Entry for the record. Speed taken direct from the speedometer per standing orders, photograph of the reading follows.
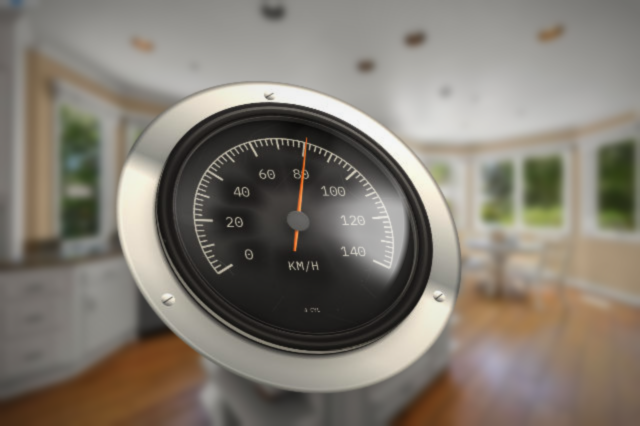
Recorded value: 80 km/h
